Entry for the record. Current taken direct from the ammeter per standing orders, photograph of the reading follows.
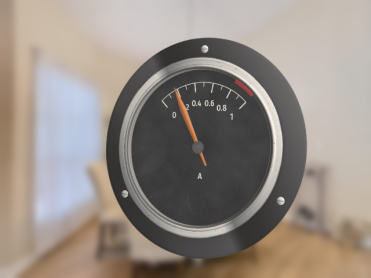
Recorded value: 0.2 A
